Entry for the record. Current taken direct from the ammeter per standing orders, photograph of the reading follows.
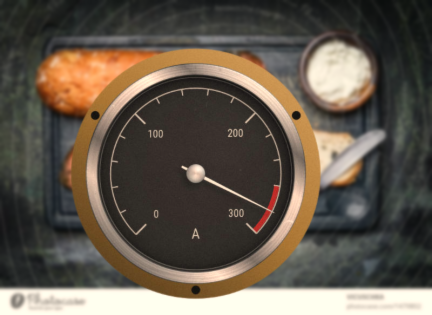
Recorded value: 280 A
